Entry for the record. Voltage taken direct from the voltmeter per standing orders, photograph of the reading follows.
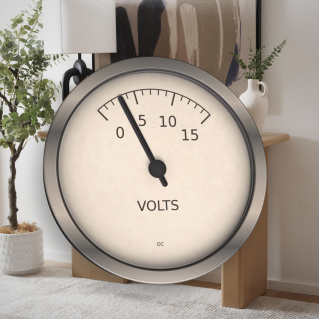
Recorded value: 3 V
